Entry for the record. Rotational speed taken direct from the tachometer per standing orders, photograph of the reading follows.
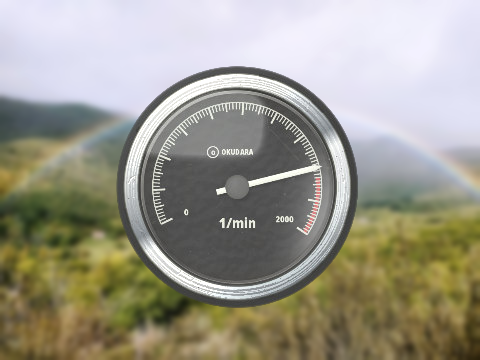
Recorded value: 1600 rpm
